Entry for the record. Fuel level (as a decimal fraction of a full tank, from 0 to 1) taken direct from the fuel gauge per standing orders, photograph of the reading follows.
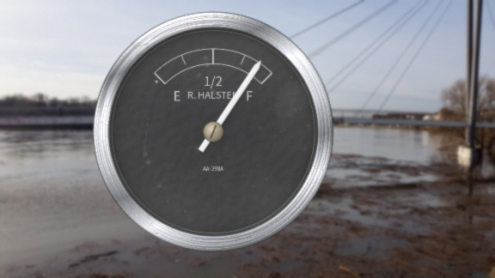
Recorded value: 0.875
